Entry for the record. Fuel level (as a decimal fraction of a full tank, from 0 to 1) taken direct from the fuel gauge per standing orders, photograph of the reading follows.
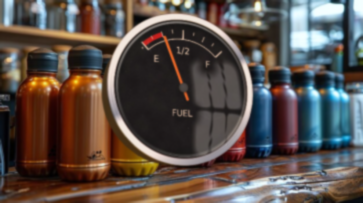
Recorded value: 0.25
